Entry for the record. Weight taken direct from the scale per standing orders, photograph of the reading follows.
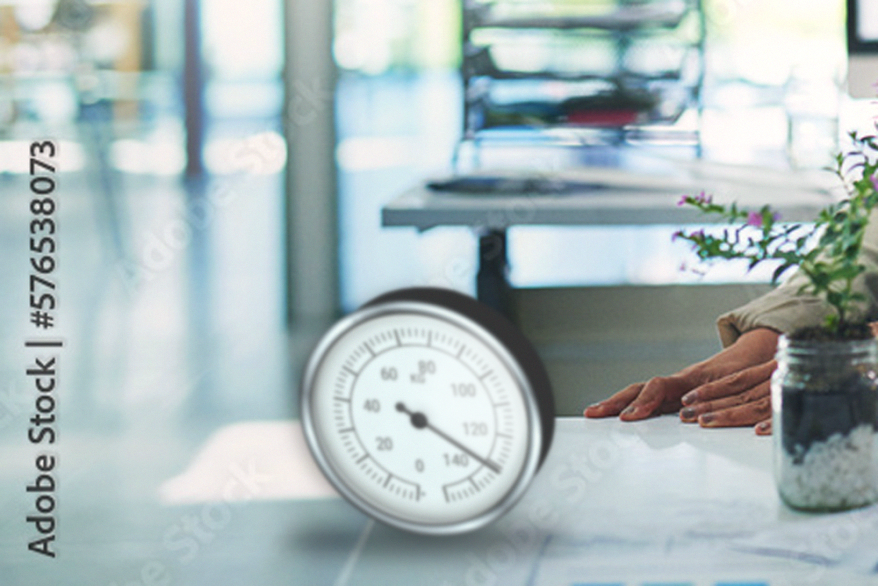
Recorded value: 130 kg
